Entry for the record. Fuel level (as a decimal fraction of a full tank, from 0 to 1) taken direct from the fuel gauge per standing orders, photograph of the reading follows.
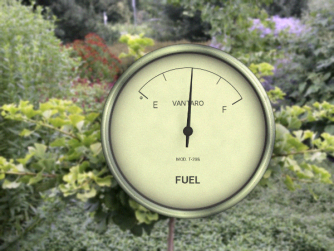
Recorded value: 0.5
